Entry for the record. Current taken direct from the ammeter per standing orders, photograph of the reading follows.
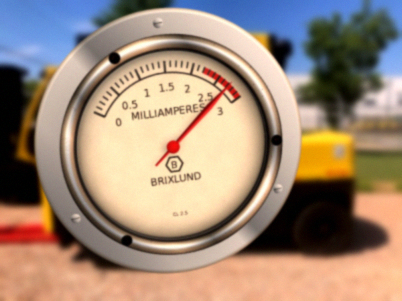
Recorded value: 2.7 mA
